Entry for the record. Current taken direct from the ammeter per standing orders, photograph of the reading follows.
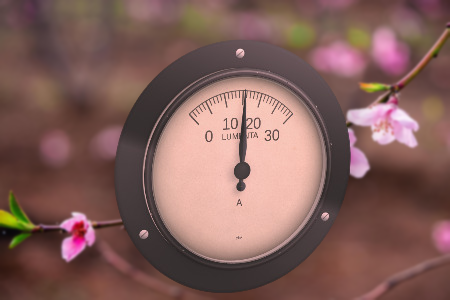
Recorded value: 15 A
